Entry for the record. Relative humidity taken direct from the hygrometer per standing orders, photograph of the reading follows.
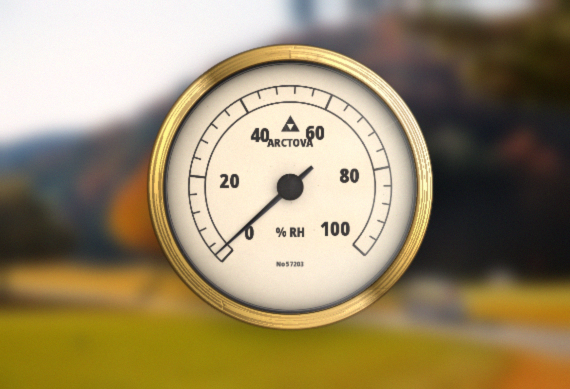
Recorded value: 2 %
